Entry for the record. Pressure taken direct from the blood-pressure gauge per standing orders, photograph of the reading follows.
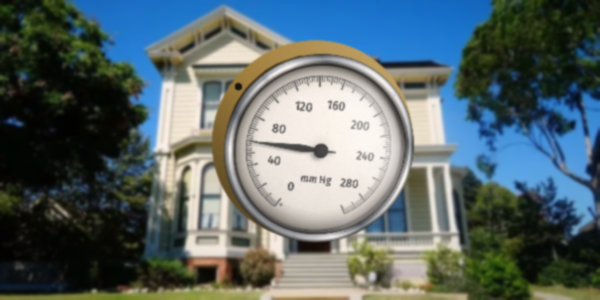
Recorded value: 60 mmHg
